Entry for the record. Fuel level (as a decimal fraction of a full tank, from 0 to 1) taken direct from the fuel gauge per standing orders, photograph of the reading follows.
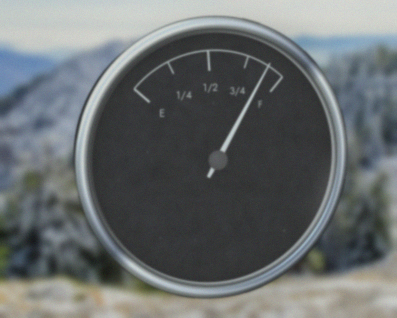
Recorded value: 0.875
